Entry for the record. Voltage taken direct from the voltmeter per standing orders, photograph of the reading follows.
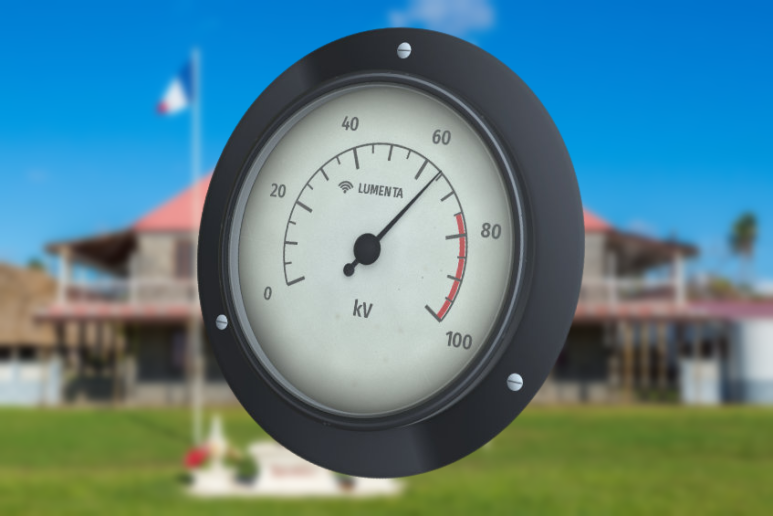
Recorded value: 65 kV
